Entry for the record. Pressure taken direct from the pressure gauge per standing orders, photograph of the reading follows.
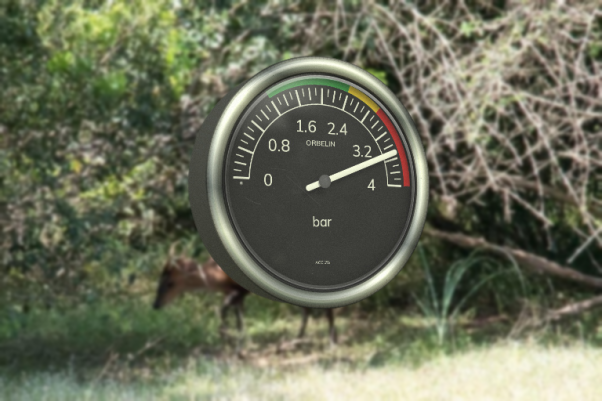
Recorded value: 3.5 bar
